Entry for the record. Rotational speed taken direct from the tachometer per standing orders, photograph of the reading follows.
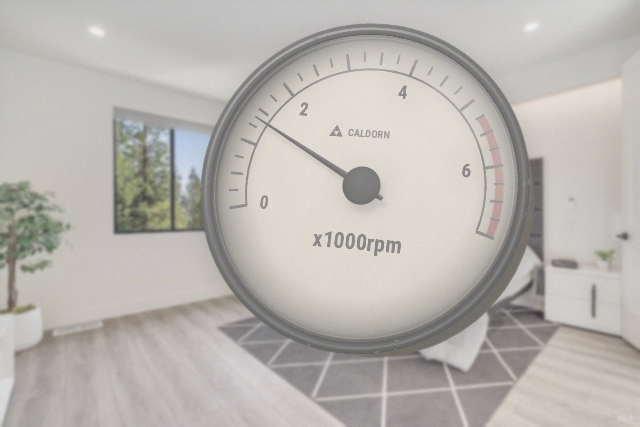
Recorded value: 1375 rpm
